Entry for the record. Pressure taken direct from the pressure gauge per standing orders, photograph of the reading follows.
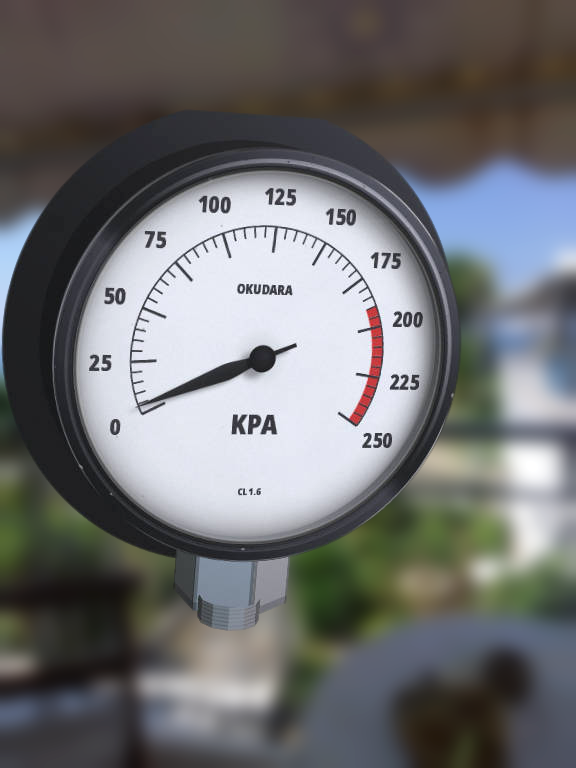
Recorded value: 5 kPa
